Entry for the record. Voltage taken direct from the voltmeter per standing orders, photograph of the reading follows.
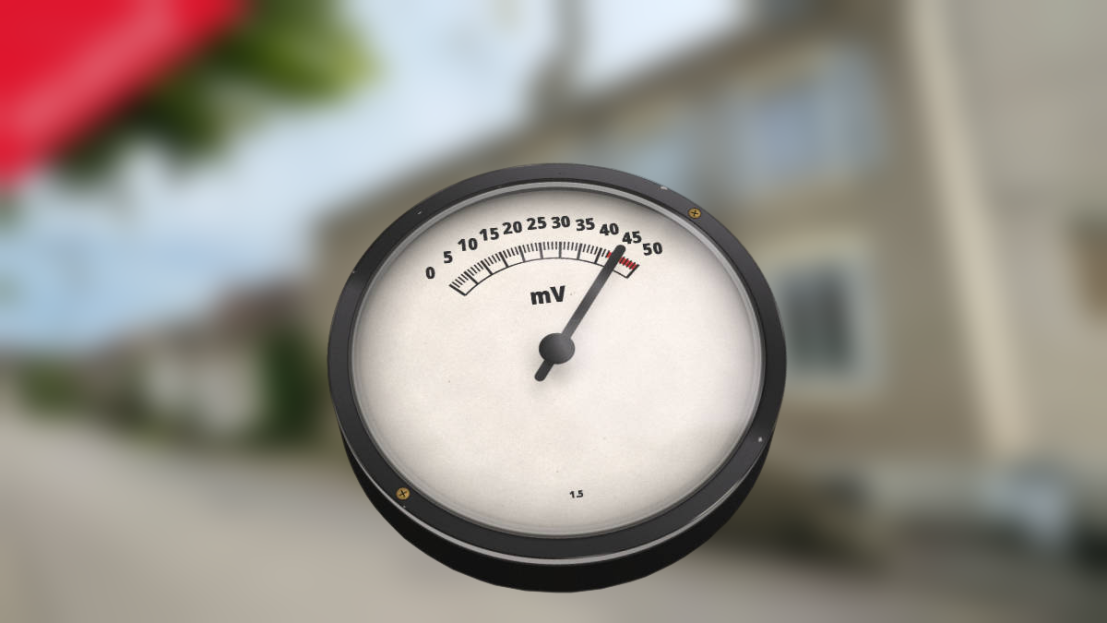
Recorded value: 45 mV
